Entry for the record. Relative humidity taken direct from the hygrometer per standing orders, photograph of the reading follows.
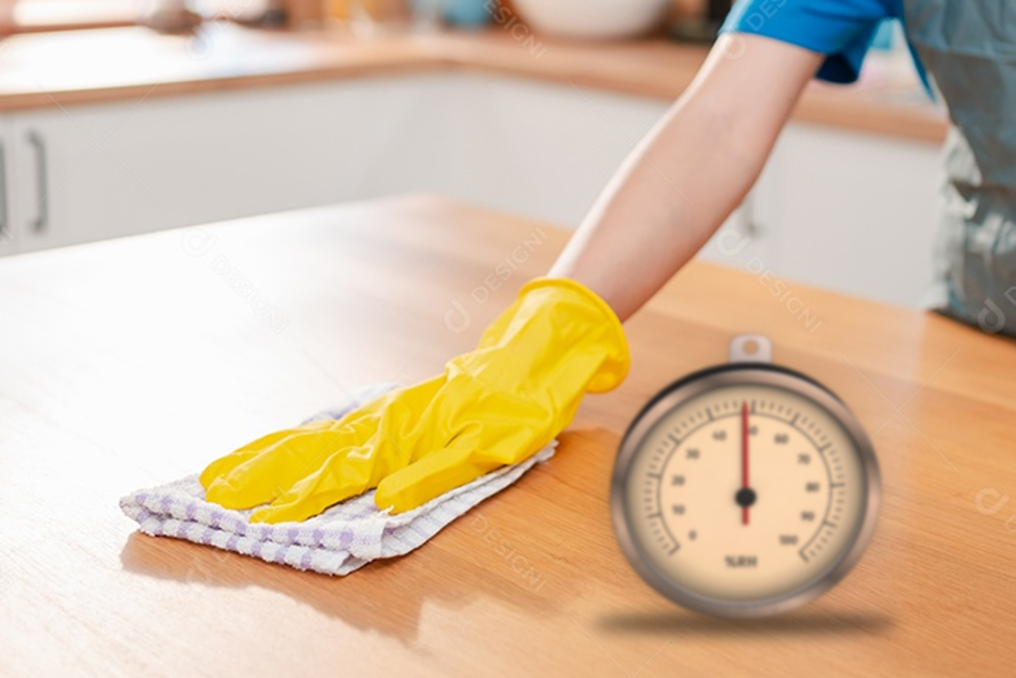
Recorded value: 48 %
